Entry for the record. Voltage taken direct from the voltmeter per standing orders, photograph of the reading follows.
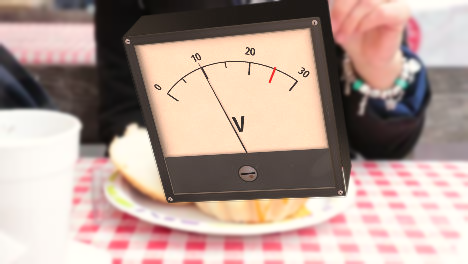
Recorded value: 10 V
